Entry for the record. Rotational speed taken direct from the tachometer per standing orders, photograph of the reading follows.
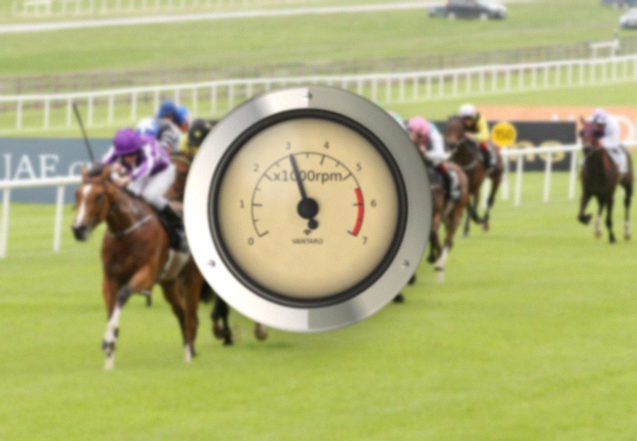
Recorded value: 3000 rpm
